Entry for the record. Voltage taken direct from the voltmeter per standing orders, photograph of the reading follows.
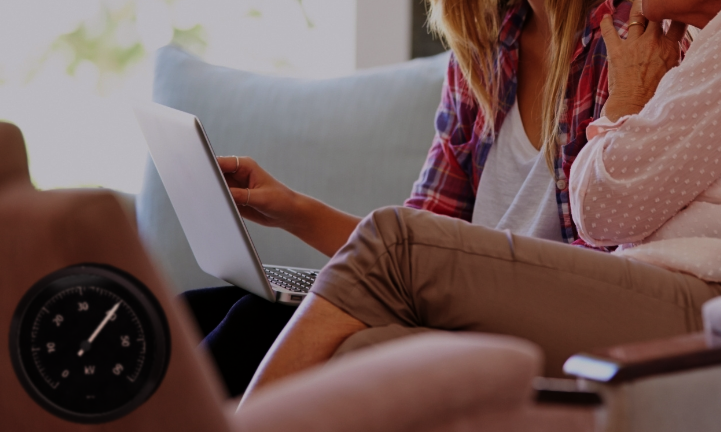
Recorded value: 40 kV
